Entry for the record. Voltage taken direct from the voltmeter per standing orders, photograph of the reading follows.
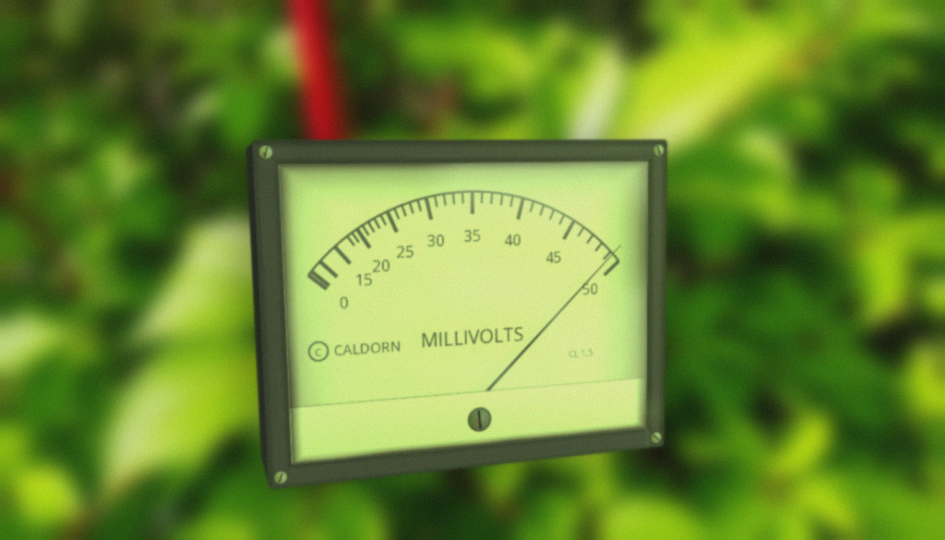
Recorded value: 49 mV
